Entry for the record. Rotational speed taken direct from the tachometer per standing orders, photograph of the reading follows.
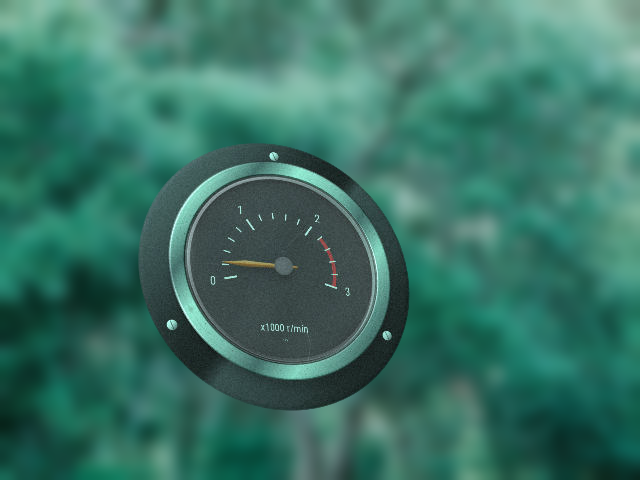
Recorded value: 200 rpm
